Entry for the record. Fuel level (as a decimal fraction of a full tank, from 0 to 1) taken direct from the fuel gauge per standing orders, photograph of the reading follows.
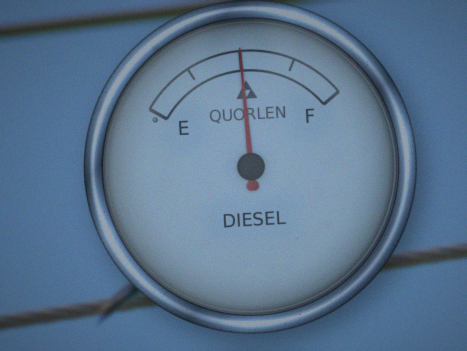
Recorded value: 0.5
